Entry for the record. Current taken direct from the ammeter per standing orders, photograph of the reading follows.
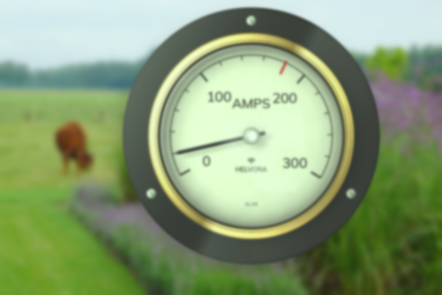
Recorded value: 20 A
